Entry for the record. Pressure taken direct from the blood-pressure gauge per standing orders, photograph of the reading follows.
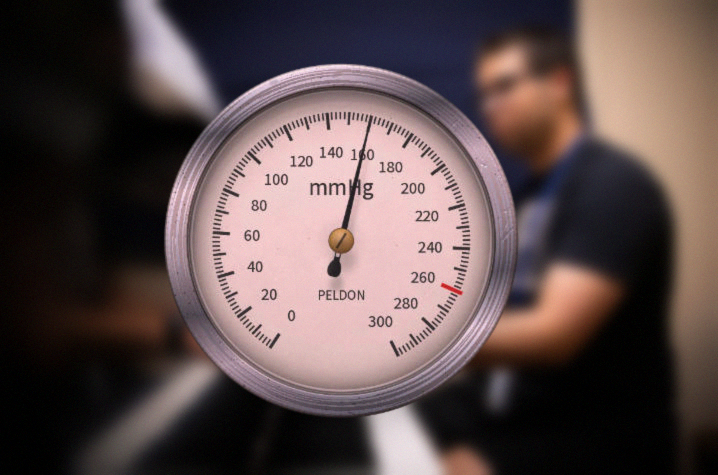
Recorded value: 160 mmHg
